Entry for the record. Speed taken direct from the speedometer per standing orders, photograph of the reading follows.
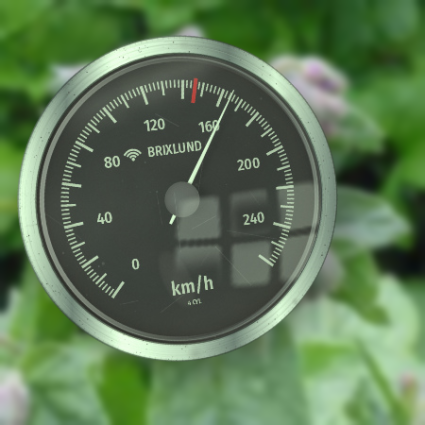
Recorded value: 164 km/h
